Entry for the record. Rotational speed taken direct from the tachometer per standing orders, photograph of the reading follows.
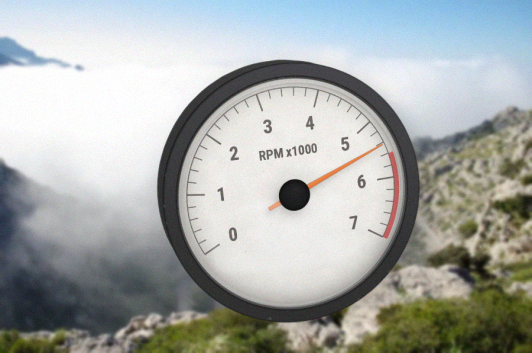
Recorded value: 5400 rpm
